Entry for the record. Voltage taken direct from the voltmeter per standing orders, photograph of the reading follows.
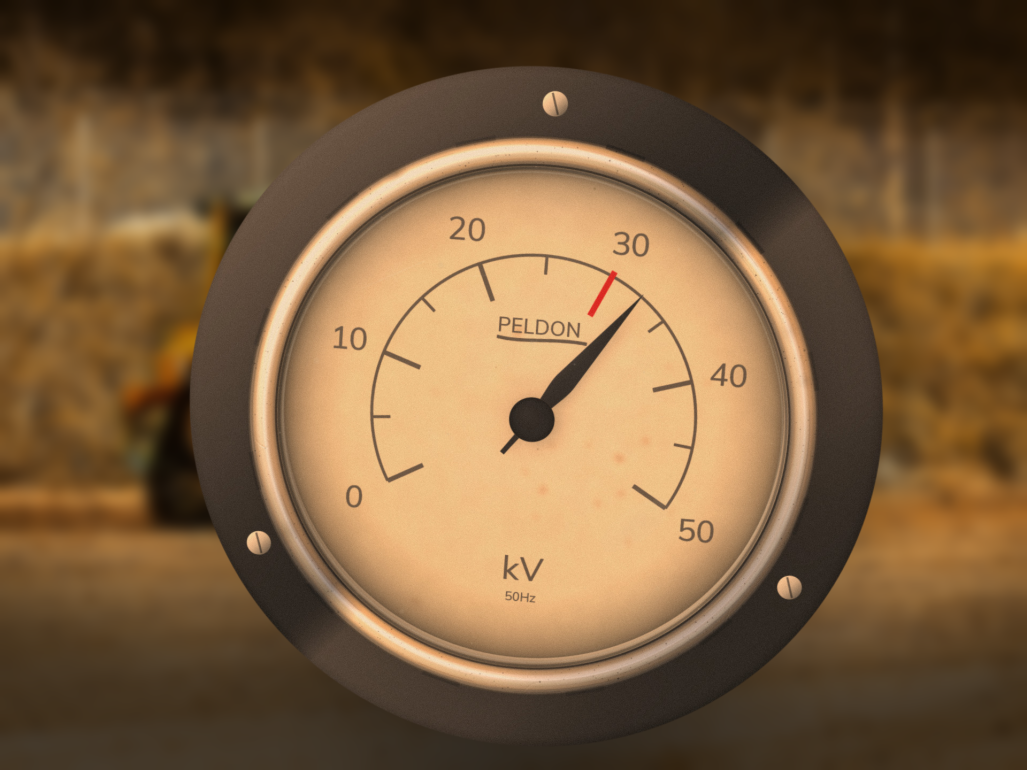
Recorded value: 32.5 kV
